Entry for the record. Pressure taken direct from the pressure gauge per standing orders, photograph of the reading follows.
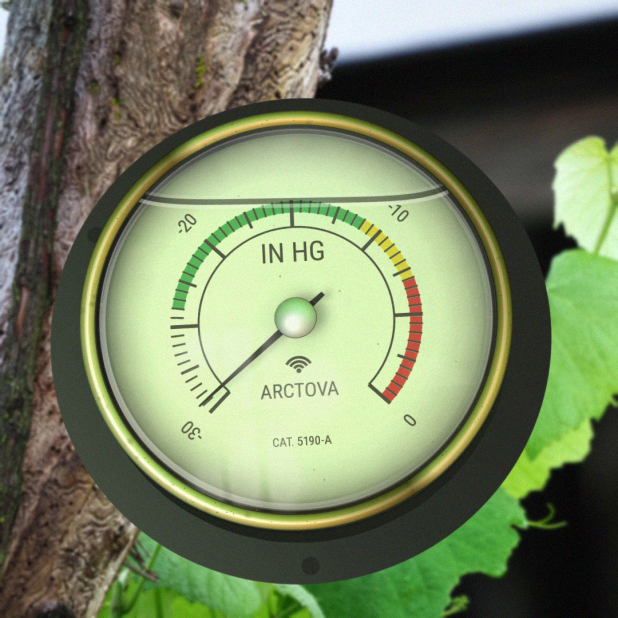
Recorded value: -29.5 inHg
